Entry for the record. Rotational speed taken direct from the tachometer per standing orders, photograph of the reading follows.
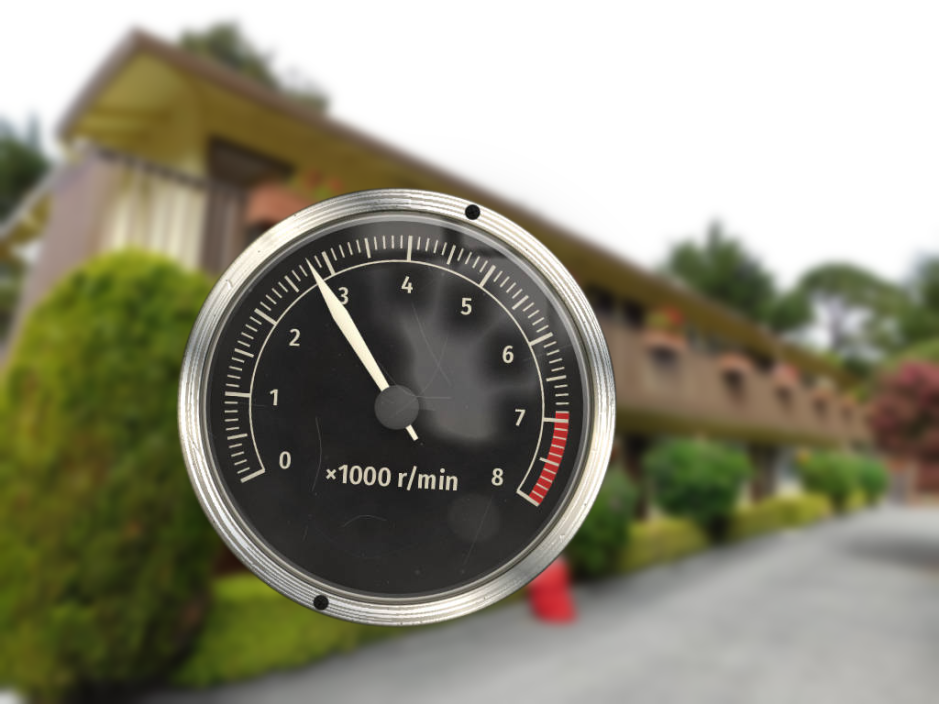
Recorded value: 2800 rpm
